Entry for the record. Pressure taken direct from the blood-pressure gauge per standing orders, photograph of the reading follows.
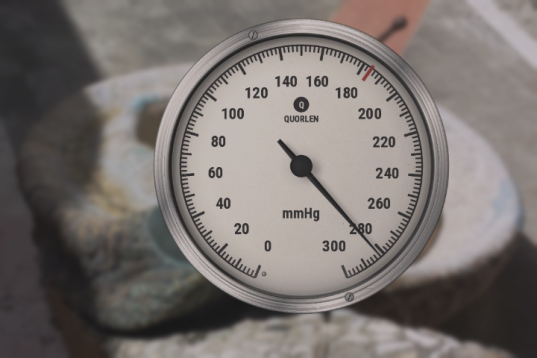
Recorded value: 282 mmHg
